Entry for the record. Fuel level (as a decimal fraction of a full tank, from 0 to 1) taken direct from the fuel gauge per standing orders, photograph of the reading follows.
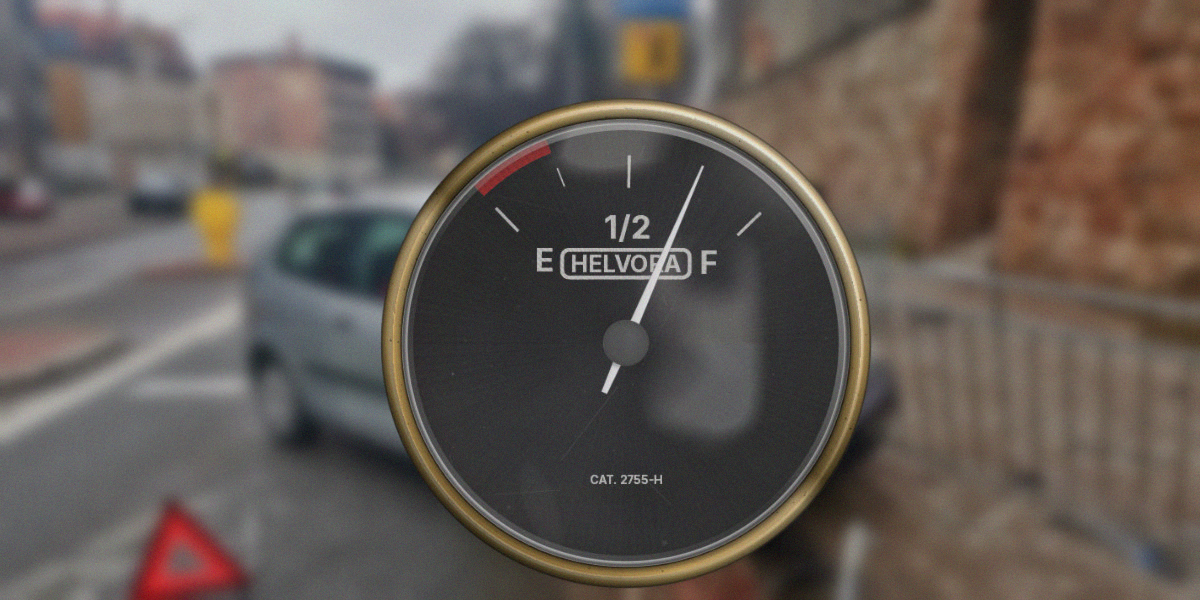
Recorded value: 0.75
